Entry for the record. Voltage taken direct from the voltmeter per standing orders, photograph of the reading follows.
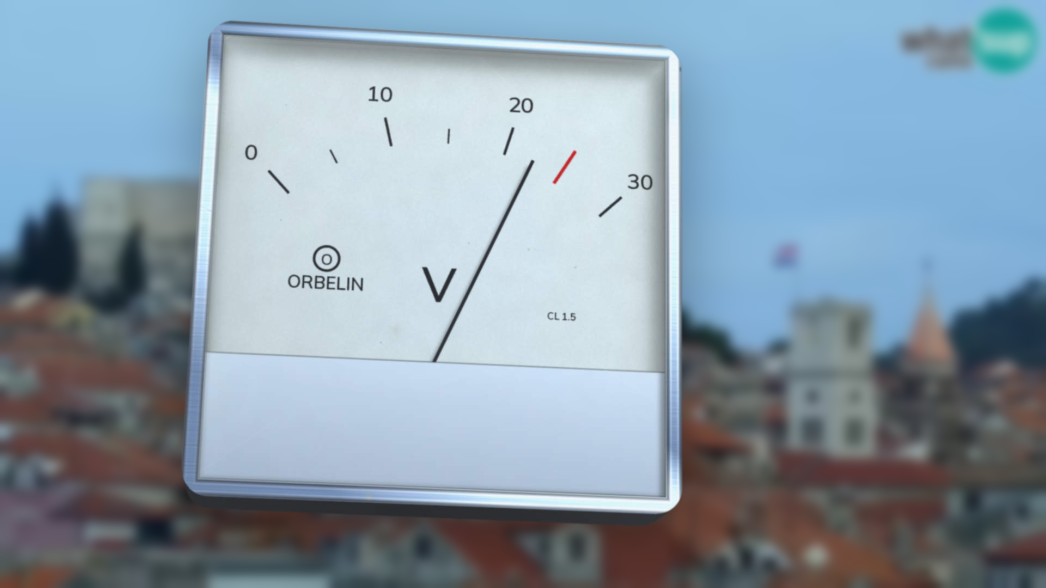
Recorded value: 22.5 V
